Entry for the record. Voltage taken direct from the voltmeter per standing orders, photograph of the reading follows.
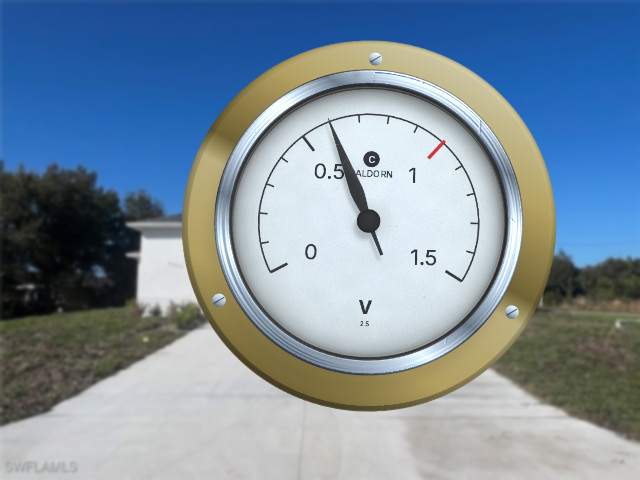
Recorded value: 0.6 V
